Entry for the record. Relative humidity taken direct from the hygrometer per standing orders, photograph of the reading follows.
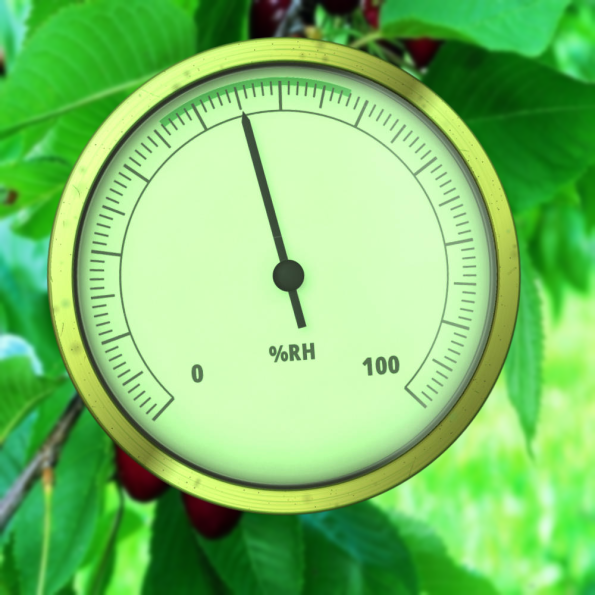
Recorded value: 45 %
